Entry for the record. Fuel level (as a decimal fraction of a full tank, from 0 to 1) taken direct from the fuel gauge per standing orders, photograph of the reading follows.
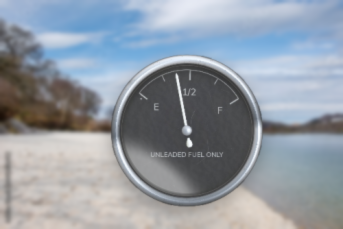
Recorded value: 0.375
